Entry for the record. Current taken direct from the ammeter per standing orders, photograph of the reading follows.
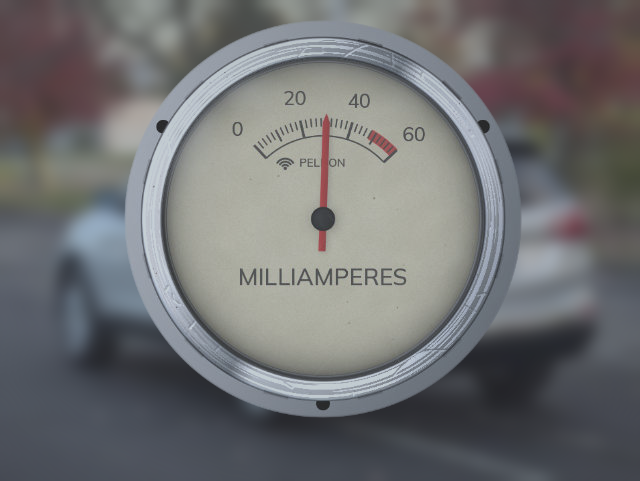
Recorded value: 30 mA
